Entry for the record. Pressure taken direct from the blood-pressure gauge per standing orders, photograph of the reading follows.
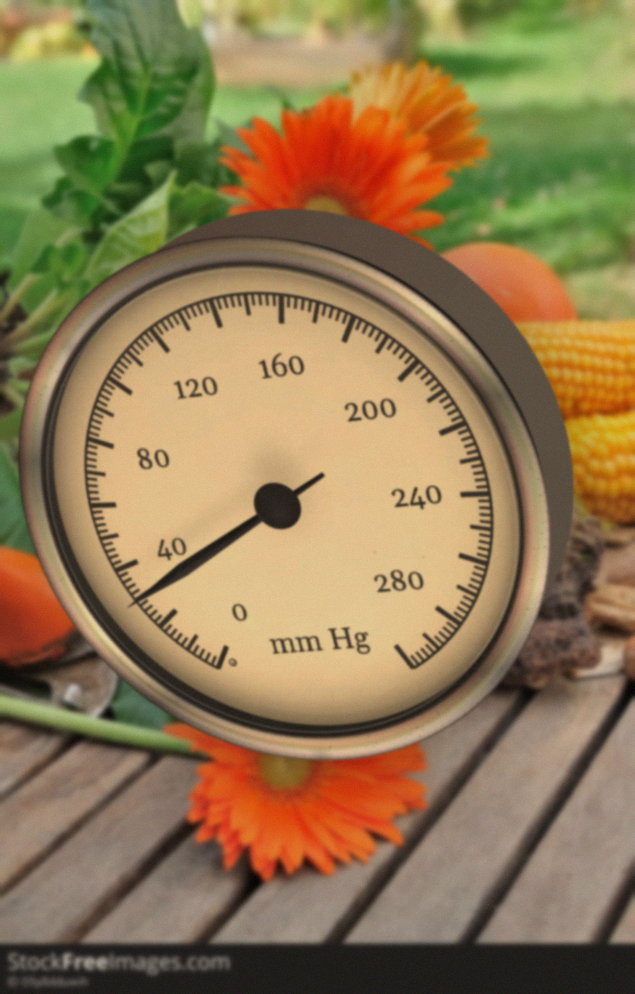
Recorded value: 30 mmHg
